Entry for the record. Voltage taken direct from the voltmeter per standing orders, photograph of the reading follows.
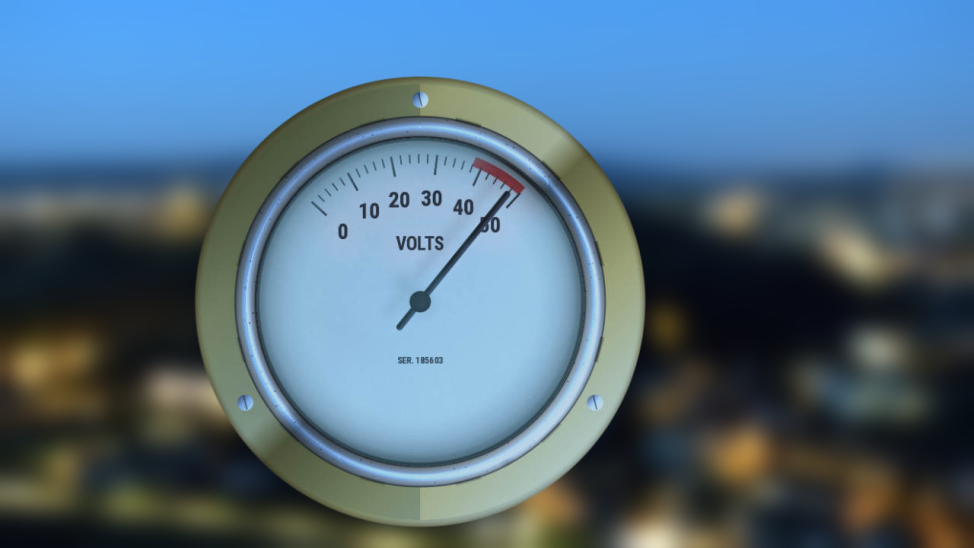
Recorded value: 48 V
